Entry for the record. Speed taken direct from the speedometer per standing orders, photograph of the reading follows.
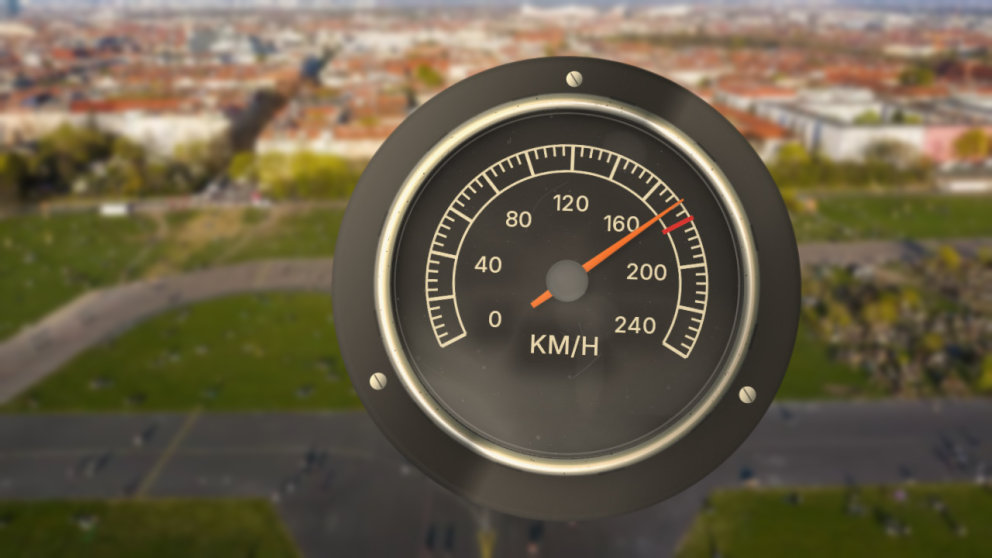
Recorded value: 172 km/h
